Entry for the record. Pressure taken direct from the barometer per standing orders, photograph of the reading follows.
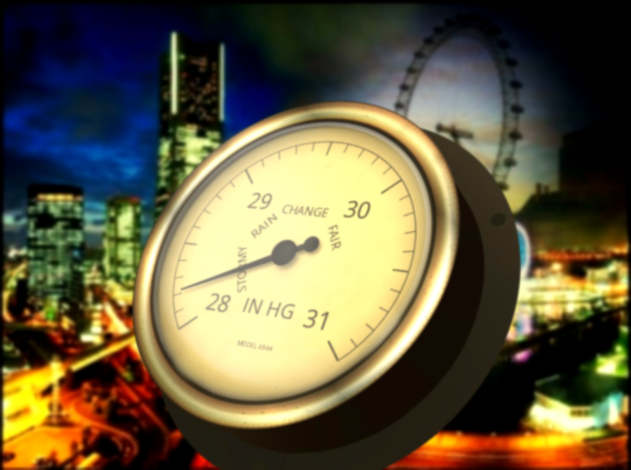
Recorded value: 28.2 inHg
